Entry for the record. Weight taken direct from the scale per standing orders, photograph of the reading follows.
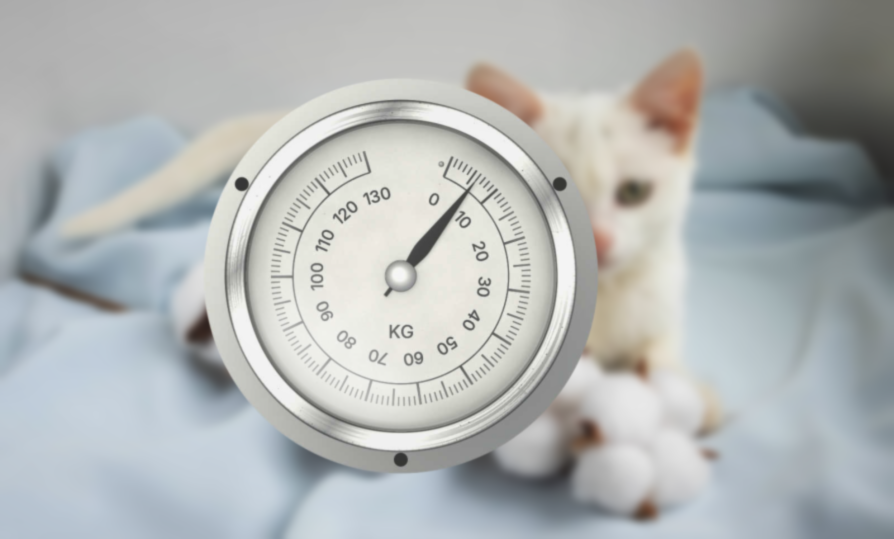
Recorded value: 6 kg
